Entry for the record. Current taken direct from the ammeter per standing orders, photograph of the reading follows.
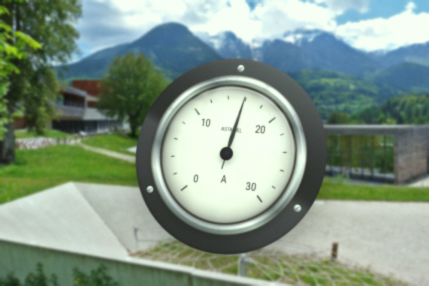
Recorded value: 16 A
